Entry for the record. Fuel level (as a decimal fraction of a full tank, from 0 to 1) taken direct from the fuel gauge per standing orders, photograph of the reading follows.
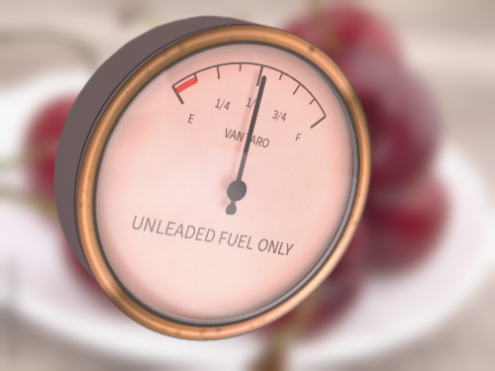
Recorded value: 0.5
